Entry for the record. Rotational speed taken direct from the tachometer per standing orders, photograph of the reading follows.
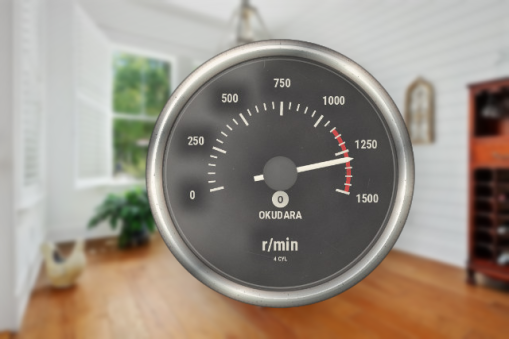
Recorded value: 1300 rpm
